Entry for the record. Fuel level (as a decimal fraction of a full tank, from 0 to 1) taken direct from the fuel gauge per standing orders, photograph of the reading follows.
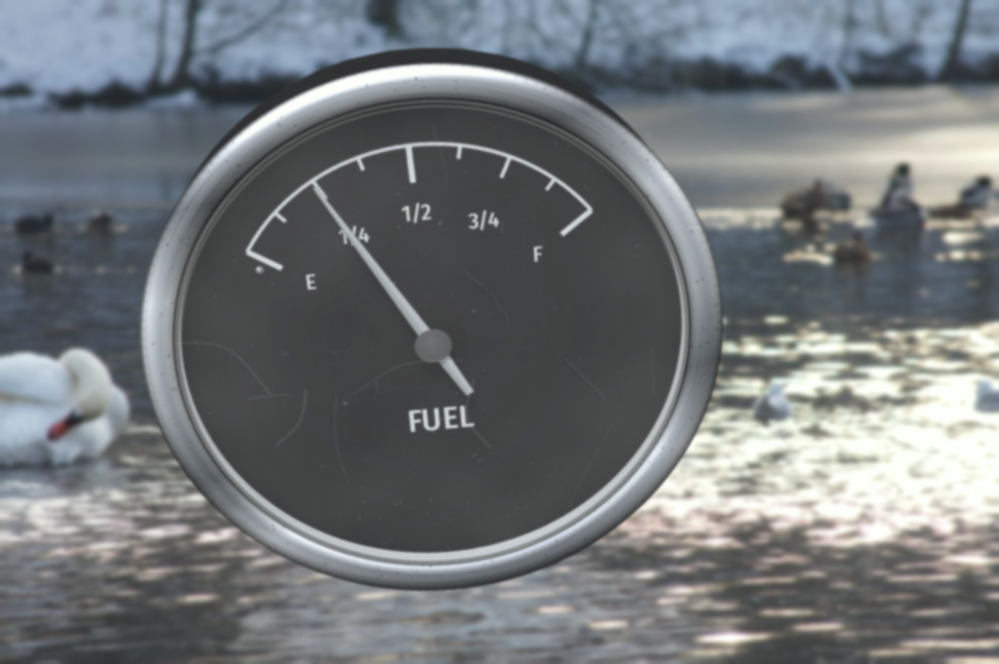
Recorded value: 0.25
